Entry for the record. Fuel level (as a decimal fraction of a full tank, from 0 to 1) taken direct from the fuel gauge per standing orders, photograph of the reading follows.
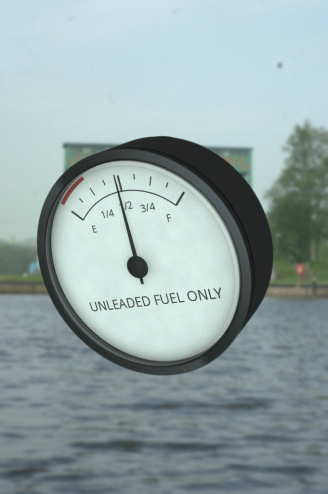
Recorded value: 0.5
